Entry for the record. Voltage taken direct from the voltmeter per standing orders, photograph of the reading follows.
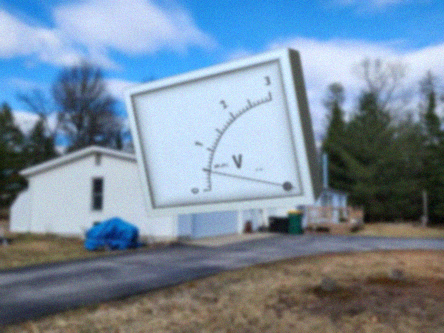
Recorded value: 0.5 V
